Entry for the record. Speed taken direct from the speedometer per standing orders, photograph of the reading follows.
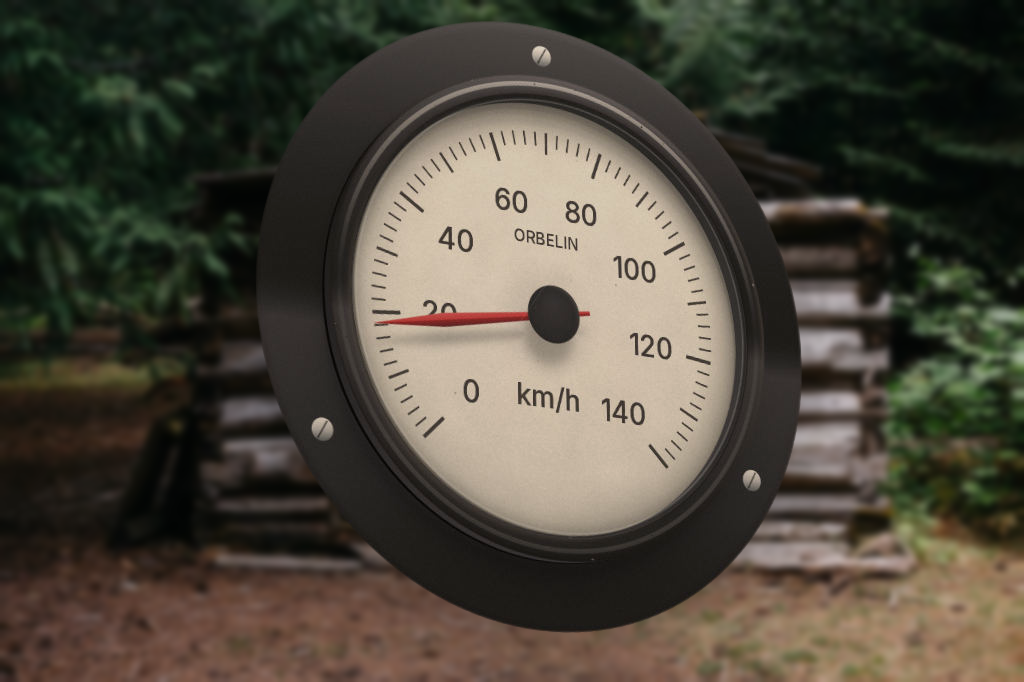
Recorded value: 18 km/h
